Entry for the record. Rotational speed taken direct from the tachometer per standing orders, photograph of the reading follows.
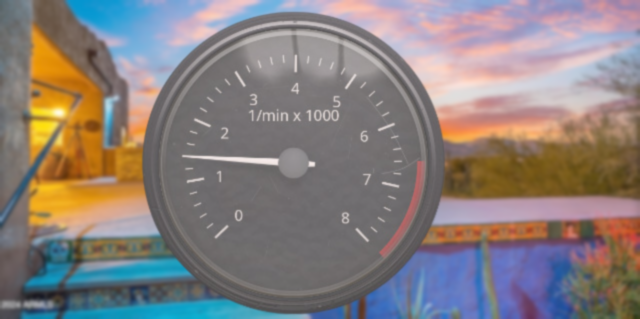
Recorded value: 1400 rpm
